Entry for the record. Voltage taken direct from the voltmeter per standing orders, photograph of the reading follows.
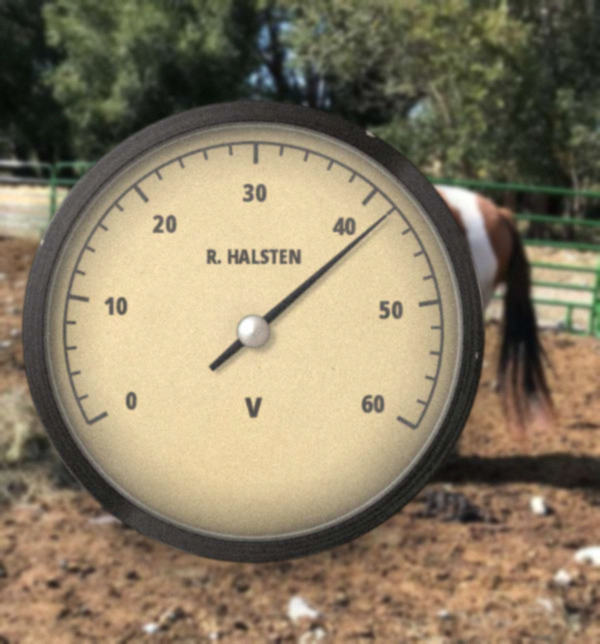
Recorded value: 42 V
